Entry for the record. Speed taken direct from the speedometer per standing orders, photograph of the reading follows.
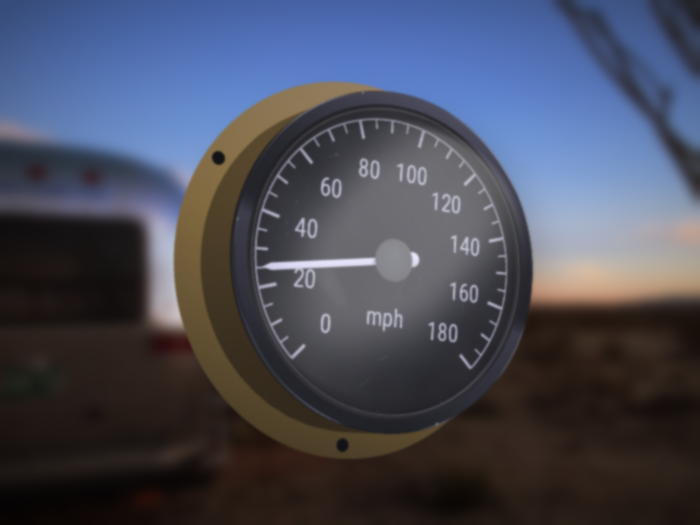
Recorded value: 25 mph
